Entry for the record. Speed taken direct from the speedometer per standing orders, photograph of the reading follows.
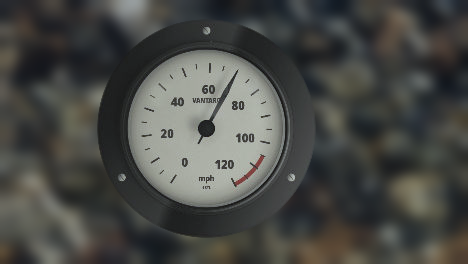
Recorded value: 70 mph
